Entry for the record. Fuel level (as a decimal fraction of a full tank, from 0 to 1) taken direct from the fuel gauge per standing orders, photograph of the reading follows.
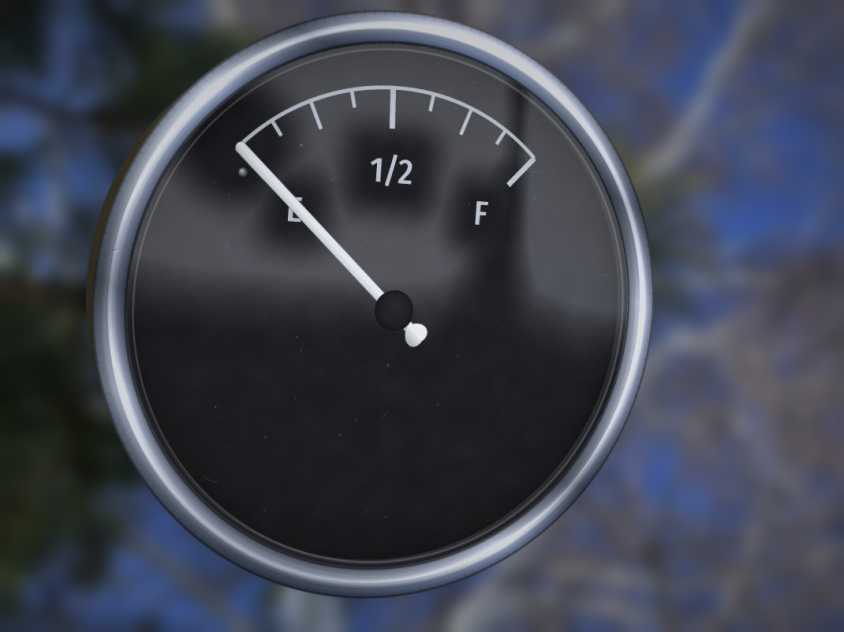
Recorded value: 0
